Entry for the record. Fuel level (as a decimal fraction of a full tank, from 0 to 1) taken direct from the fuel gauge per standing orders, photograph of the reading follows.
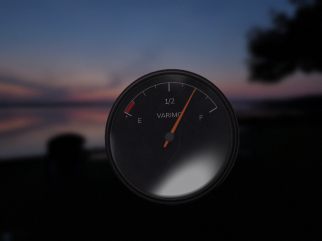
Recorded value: 0.75
